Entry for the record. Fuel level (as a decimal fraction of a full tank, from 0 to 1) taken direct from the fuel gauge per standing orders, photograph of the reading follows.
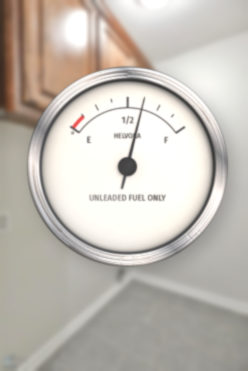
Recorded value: 0.625
